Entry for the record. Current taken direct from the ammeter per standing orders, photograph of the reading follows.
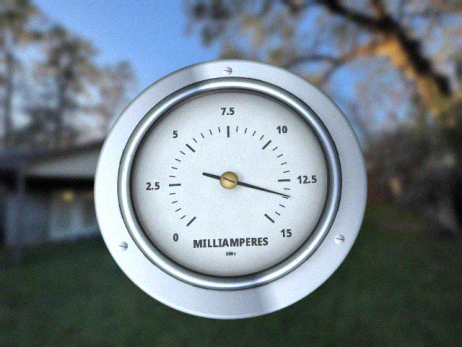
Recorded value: 13.5 mA
